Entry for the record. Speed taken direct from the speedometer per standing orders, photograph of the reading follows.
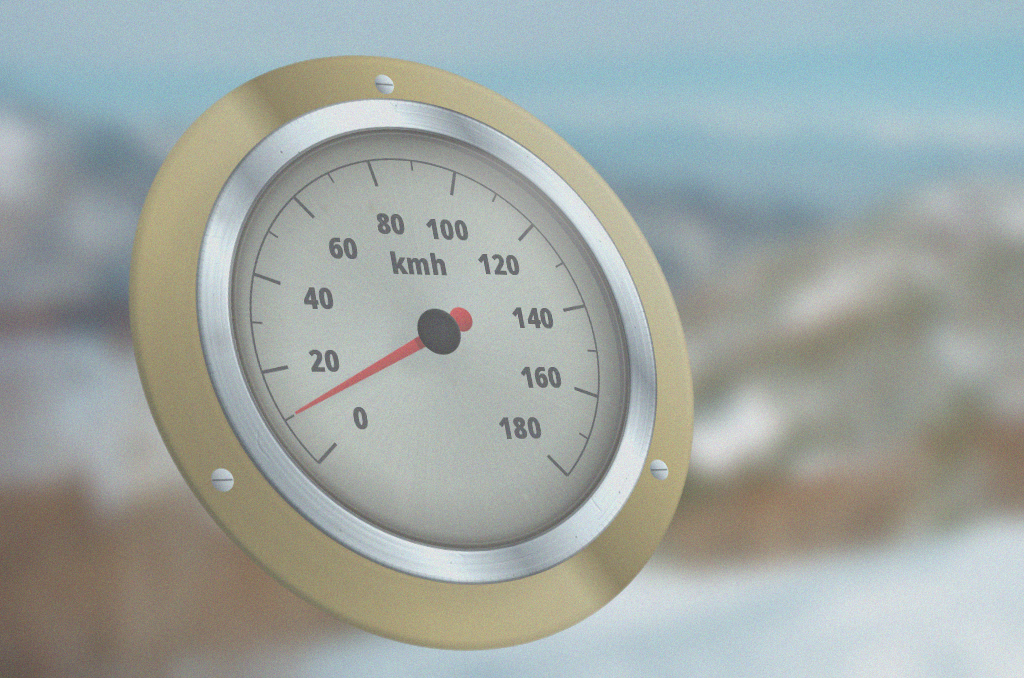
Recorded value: 10 km/h
